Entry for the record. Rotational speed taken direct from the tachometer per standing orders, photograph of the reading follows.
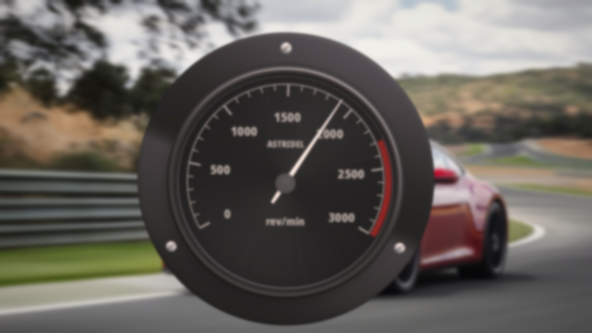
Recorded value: 1900 rpm
